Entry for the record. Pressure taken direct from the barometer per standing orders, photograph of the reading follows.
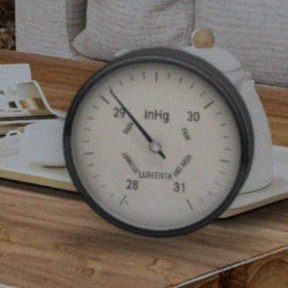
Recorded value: 29.1 inHg
